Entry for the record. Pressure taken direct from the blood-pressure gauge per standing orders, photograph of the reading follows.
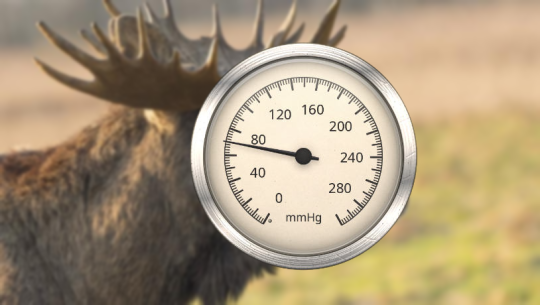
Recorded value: 70 mmHg
